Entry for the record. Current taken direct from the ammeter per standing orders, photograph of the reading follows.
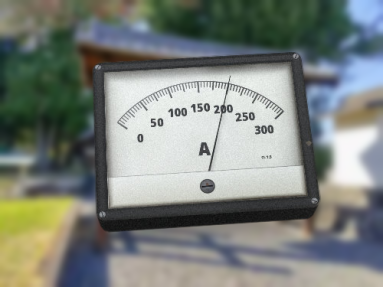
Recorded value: 200 A
